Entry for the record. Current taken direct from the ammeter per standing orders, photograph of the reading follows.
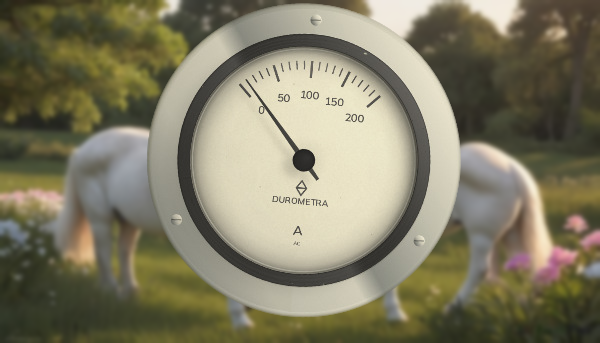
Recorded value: 10 A
